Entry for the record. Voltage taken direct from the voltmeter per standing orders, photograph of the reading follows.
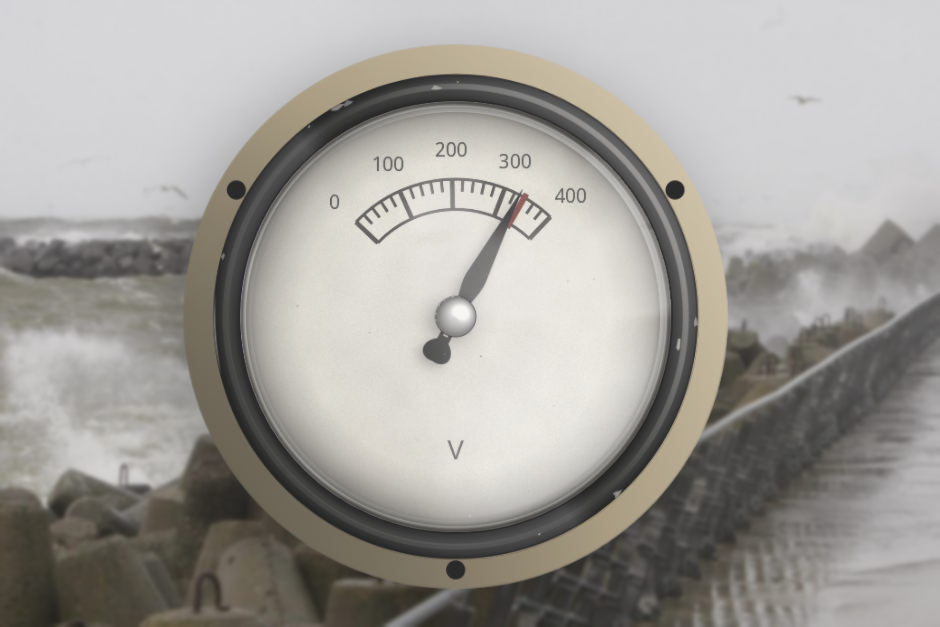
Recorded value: 330 V
